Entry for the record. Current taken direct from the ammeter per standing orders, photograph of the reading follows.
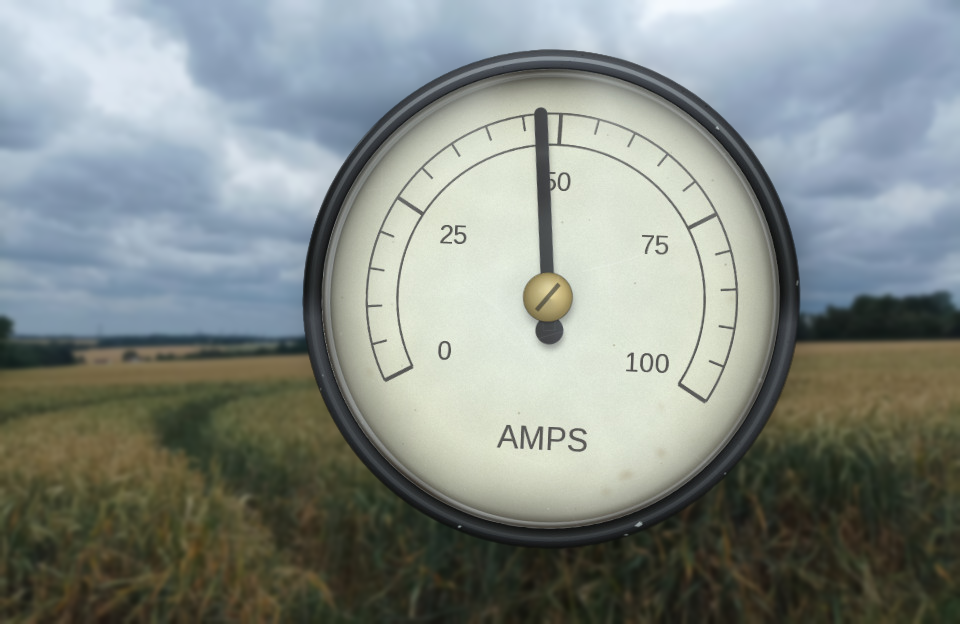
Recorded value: 47.5 A
